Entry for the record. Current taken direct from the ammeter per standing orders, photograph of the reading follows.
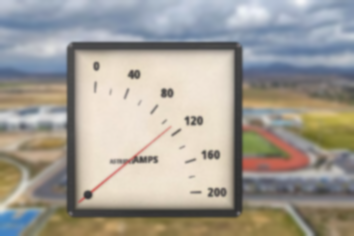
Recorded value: 110 A
